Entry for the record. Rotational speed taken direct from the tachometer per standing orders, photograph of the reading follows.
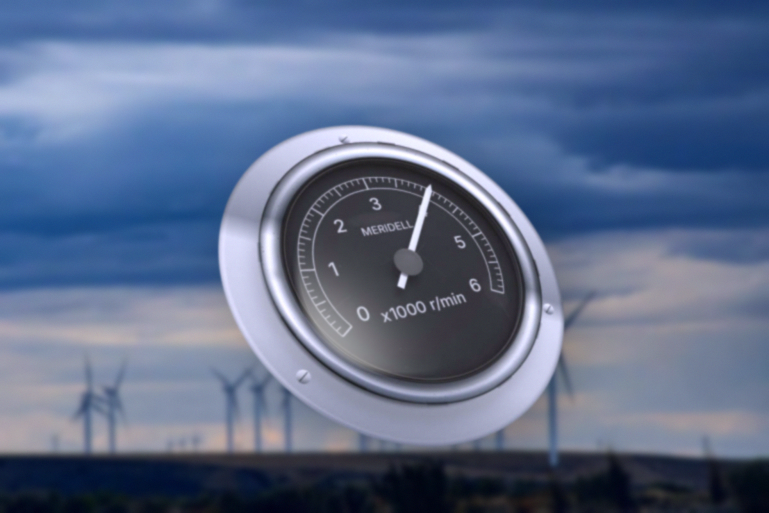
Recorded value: 4000 rpm
